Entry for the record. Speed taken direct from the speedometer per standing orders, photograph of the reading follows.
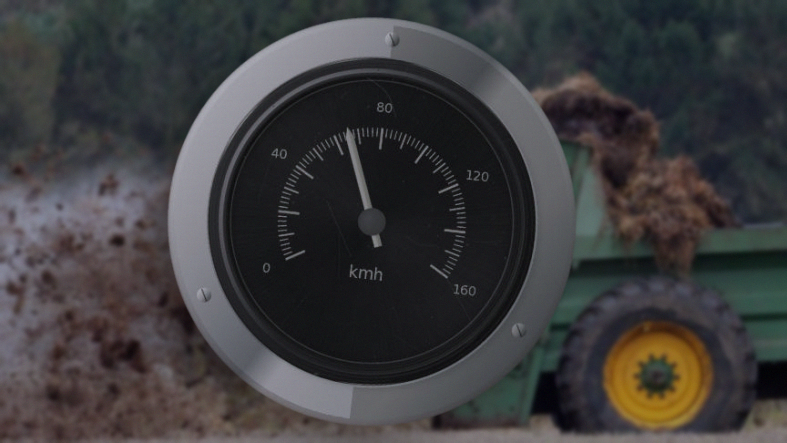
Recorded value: 66 km/h
